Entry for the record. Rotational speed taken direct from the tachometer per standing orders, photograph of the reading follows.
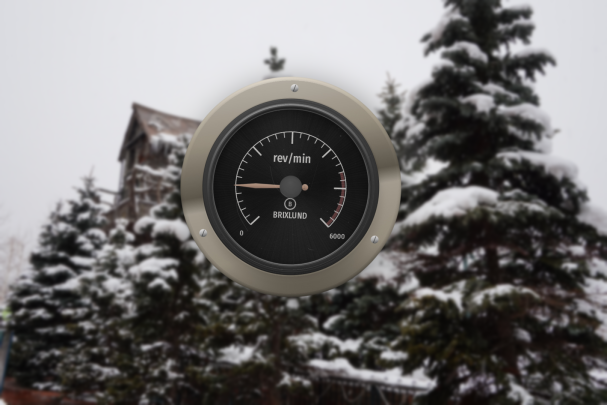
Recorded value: 1000 rpm
